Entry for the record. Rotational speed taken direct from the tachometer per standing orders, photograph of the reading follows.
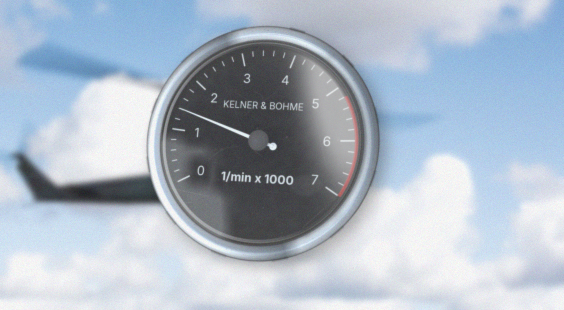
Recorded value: 1400 rpm
